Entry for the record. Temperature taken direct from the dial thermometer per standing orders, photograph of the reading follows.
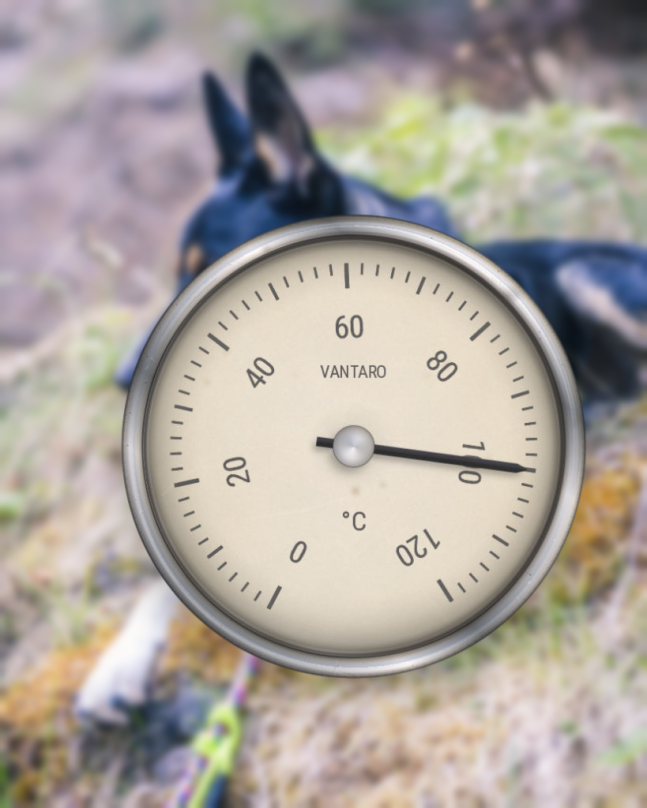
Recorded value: 100 °C
